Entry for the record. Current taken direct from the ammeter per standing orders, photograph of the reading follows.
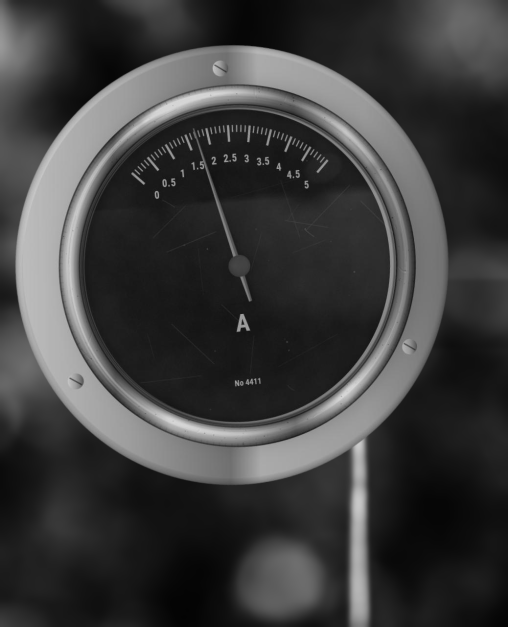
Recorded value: 1.7 A
